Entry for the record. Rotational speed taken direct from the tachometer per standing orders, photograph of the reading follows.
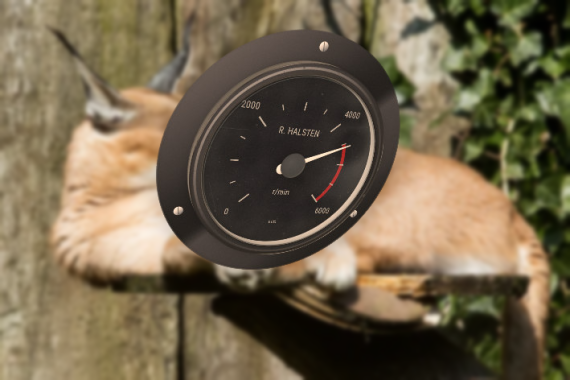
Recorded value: 4500 rpm
